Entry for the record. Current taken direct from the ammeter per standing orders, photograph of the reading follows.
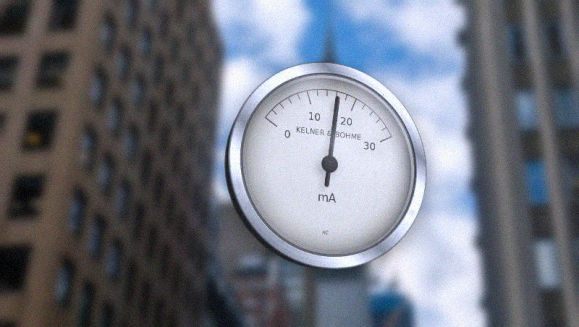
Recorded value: 16 mA
